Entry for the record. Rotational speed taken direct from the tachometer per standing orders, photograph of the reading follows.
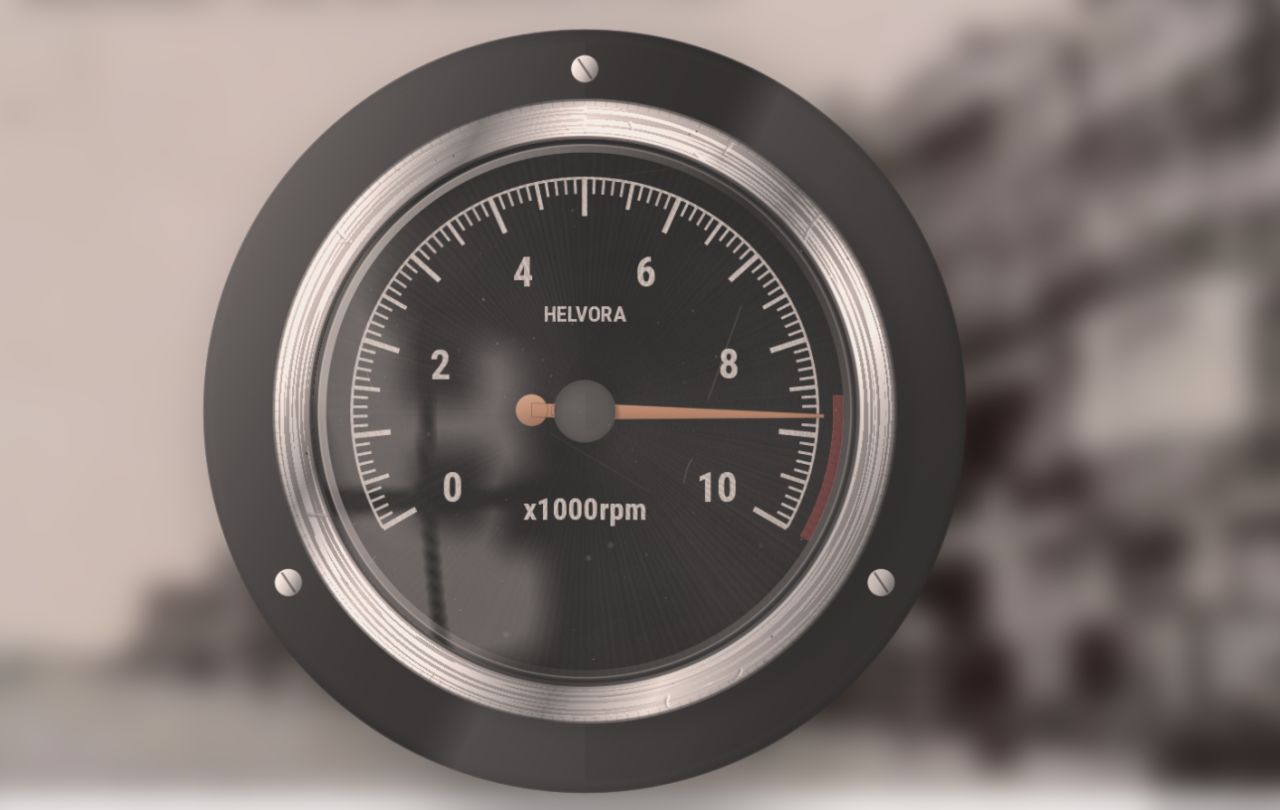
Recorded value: 8800 rpm
